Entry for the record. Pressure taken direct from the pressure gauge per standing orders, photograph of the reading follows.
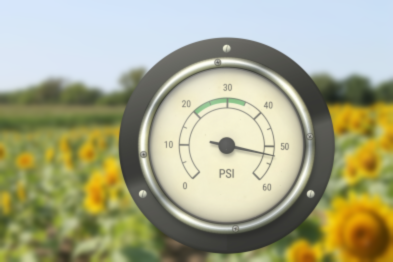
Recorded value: 52.5 psi
